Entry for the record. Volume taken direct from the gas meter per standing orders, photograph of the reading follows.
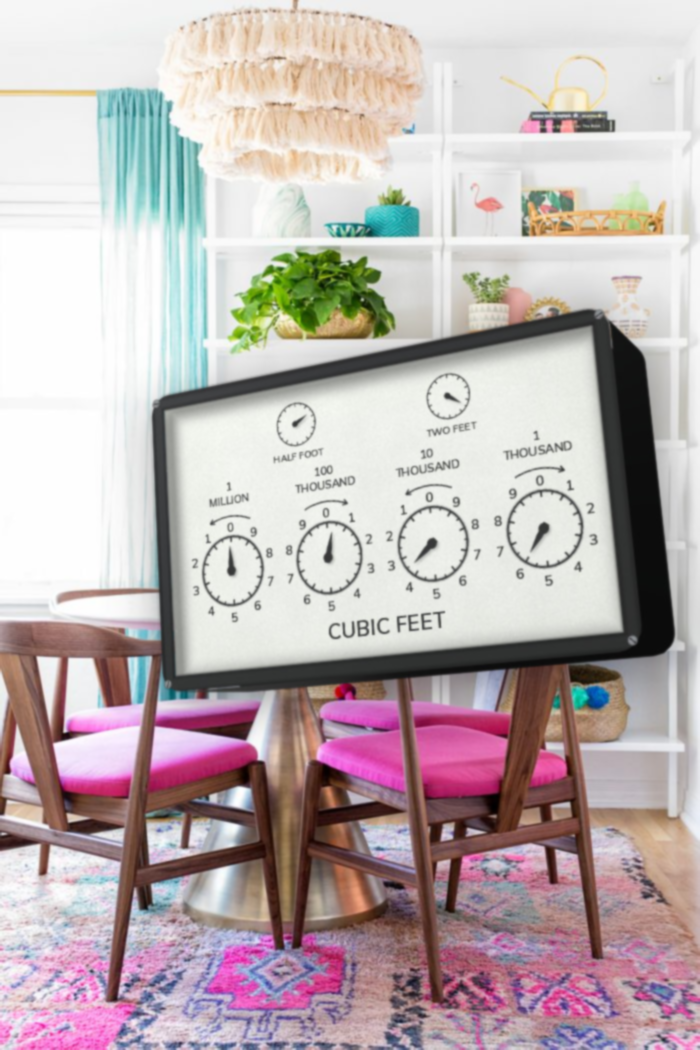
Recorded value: 3600 ft³
